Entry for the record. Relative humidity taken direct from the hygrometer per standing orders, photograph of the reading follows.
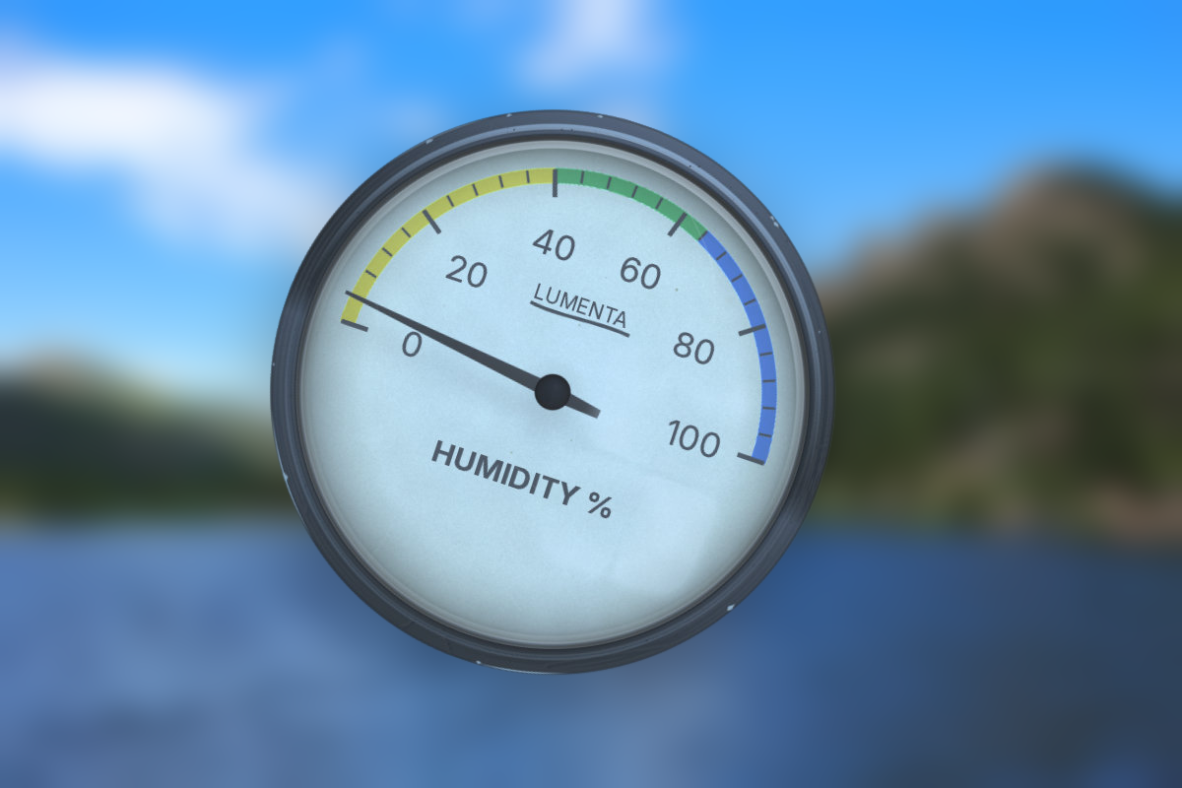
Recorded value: 4 %
